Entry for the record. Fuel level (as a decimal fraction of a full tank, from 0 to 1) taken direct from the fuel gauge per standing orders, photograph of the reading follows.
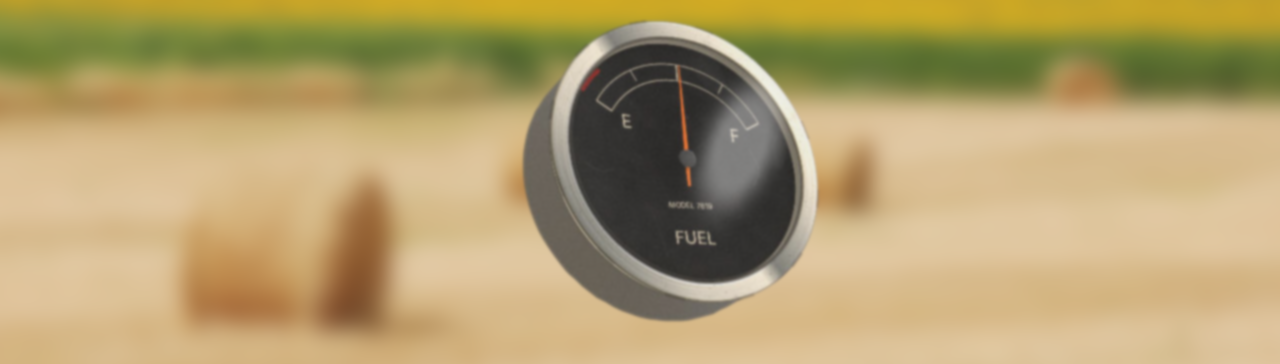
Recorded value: 0.5
